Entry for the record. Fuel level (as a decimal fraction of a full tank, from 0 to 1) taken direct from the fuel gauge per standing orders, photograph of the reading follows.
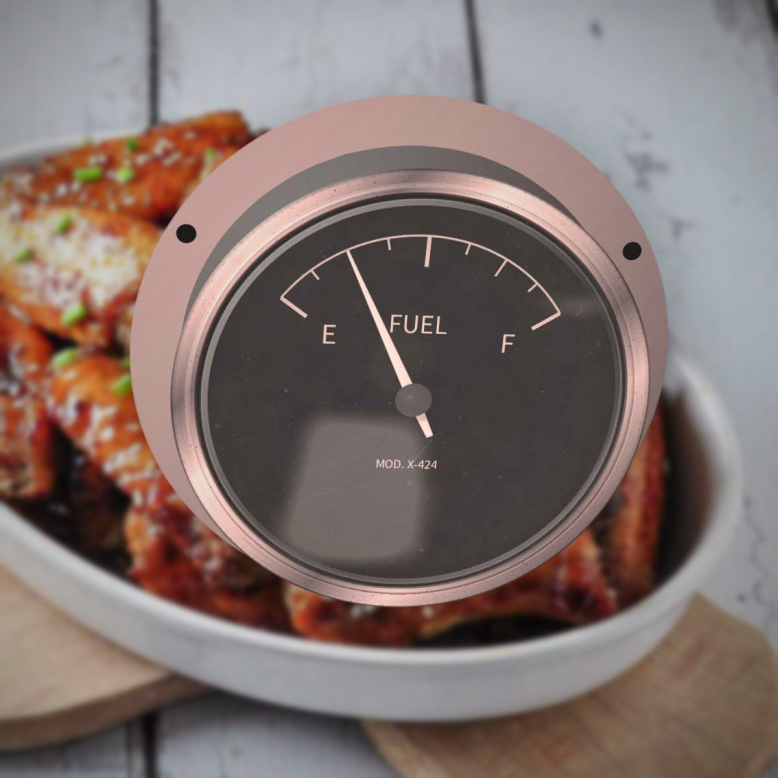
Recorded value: 0.25
